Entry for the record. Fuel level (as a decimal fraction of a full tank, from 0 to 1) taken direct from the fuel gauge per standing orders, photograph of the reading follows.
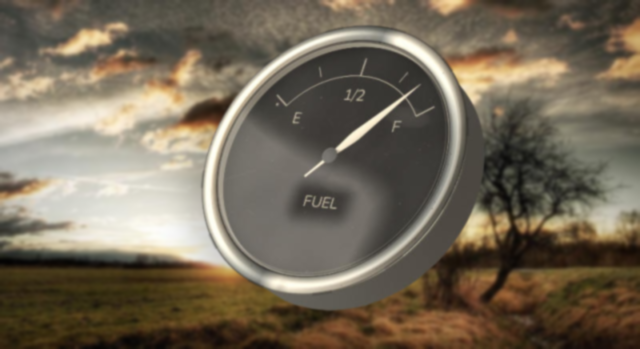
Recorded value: 0.875
